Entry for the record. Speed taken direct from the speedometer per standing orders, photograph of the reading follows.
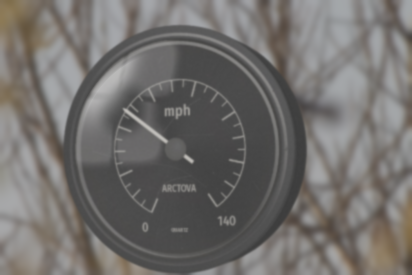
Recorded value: 47.5 mph
